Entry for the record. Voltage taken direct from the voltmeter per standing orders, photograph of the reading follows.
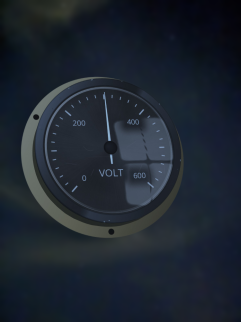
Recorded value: 300 V
